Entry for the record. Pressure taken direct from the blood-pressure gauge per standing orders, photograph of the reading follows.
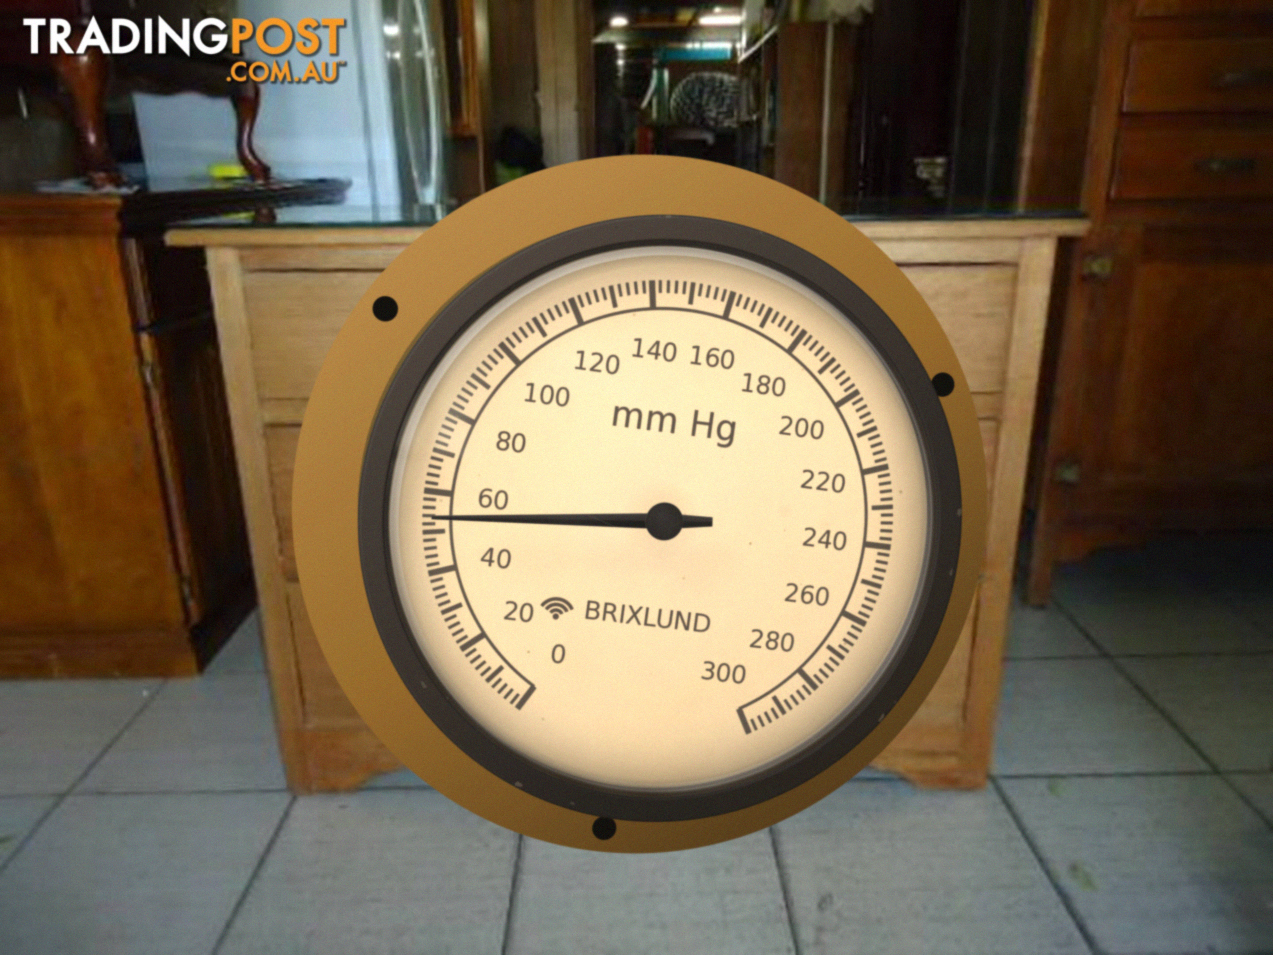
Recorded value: 54 mmHg
